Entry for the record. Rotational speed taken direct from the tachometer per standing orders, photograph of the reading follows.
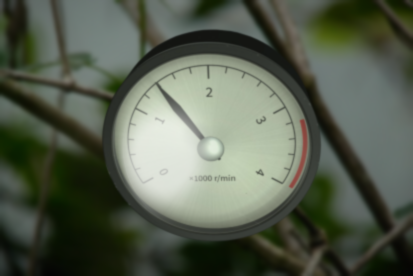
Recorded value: 1400 rpm
